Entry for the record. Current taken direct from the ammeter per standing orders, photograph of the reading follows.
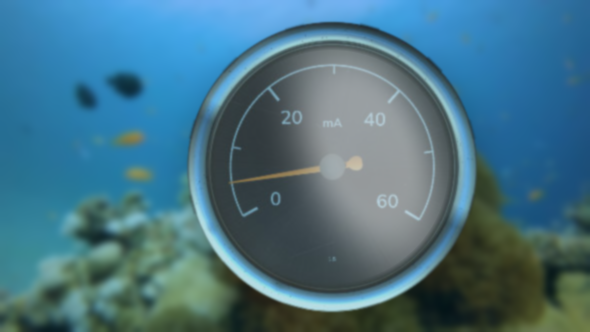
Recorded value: 5 mA
